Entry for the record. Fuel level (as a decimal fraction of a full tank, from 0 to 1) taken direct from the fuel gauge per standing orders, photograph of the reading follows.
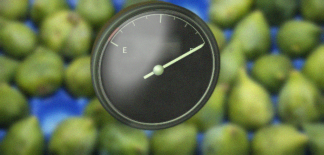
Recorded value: 1
